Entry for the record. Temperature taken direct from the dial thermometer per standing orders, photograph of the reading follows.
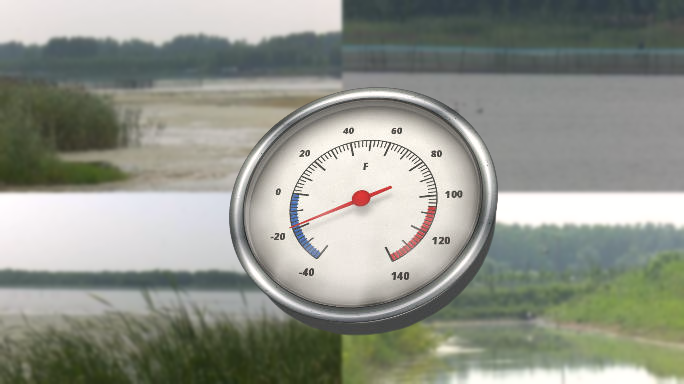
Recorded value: -20 °F
